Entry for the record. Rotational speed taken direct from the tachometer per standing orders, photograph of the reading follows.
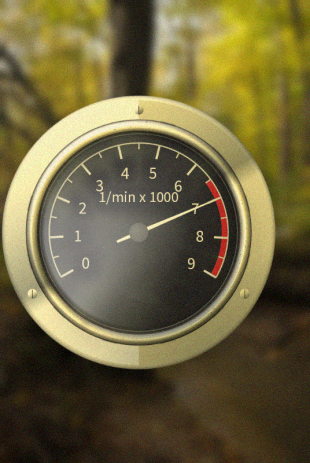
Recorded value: 7000 rpm
